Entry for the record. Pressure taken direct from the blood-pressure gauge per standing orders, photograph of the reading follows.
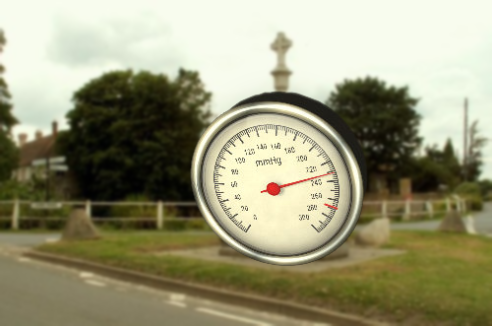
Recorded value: 230 mmHg
